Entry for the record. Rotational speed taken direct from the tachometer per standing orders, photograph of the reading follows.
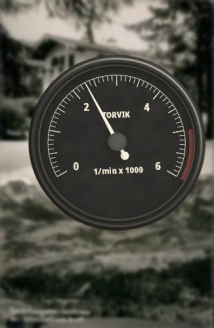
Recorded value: 2300 rpm
